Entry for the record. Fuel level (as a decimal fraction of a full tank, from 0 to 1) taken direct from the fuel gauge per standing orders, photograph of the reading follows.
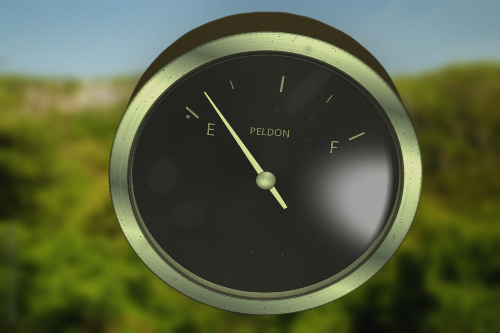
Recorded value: 0.125
